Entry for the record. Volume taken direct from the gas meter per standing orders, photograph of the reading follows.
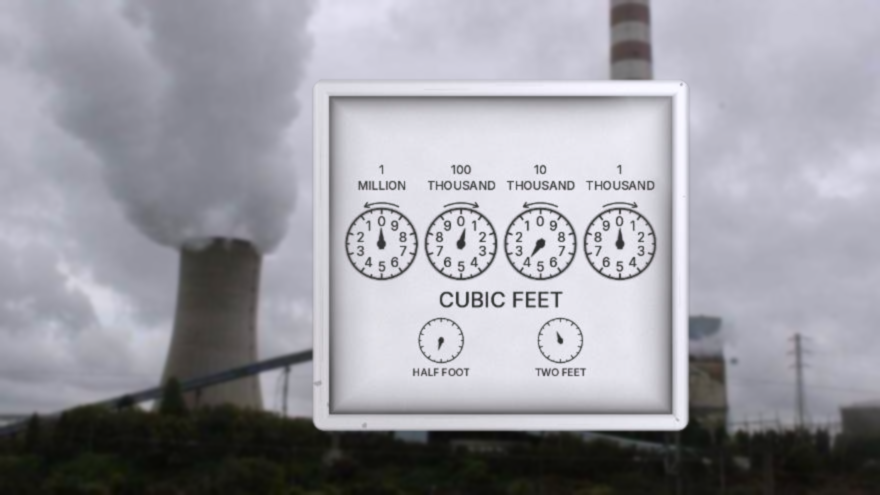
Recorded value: 4000 ft³
